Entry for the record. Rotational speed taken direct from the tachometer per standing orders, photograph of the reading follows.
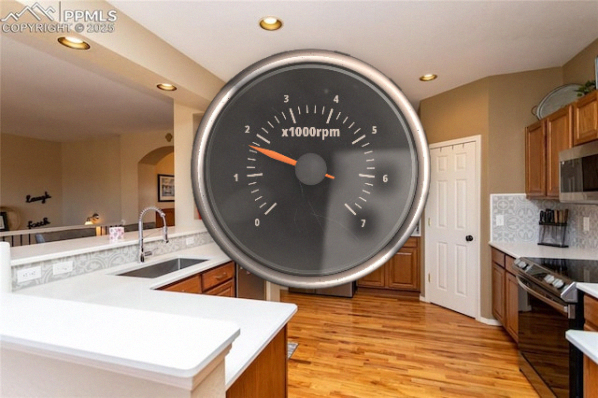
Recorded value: 1700 rpm
